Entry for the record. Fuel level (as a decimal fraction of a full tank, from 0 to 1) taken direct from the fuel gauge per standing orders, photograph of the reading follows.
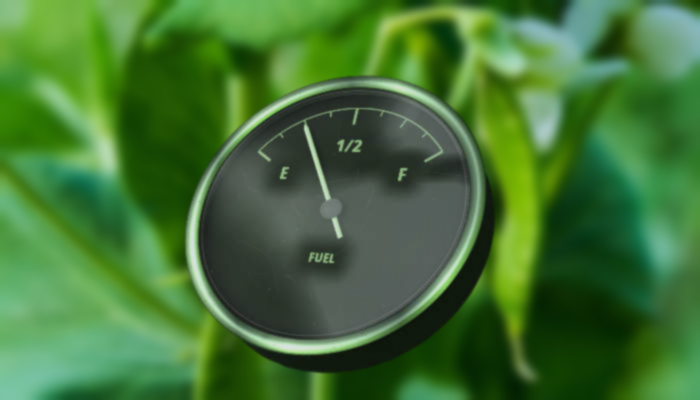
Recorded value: 0.25
